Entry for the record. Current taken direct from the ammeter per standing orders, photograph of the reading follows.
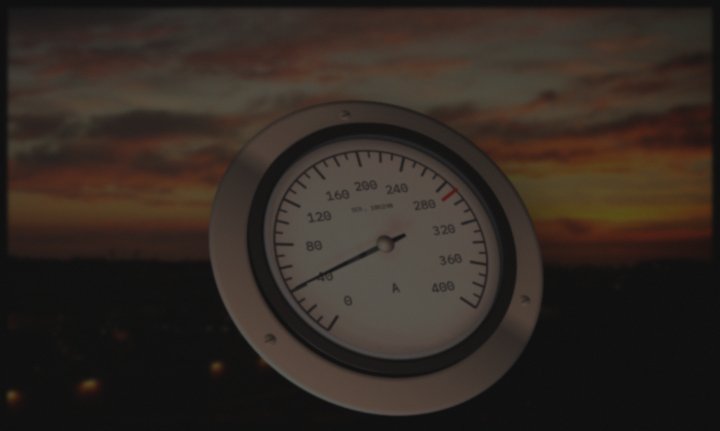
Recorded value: 40 A
